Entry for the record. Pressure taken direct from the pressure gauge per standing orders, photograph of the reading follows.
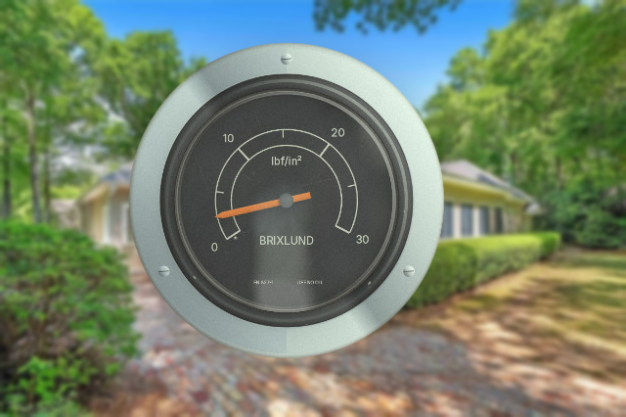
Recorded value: 2.5 psi
